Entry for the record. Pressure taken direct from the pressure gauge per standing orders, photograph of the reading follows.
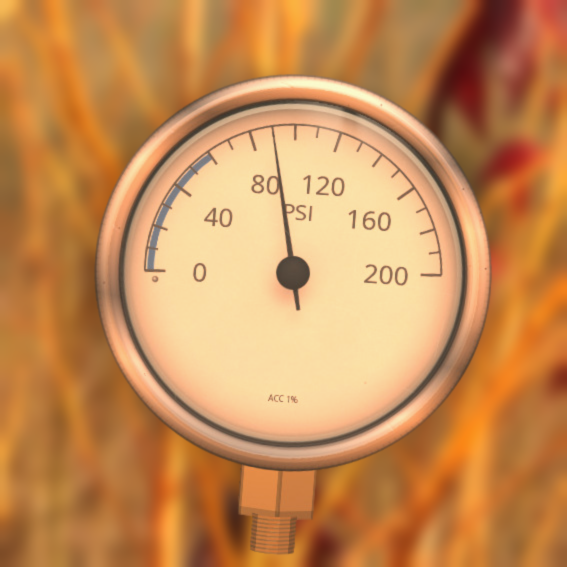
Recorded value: 90 psi
